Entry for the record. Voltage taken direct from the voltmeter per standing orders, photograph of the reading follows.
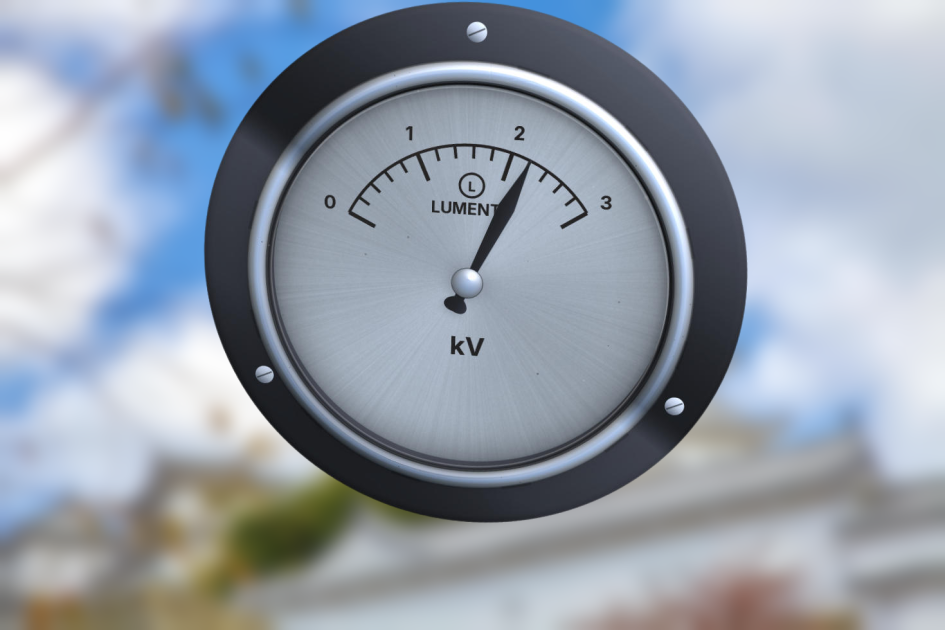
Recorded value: 2.2 kV
